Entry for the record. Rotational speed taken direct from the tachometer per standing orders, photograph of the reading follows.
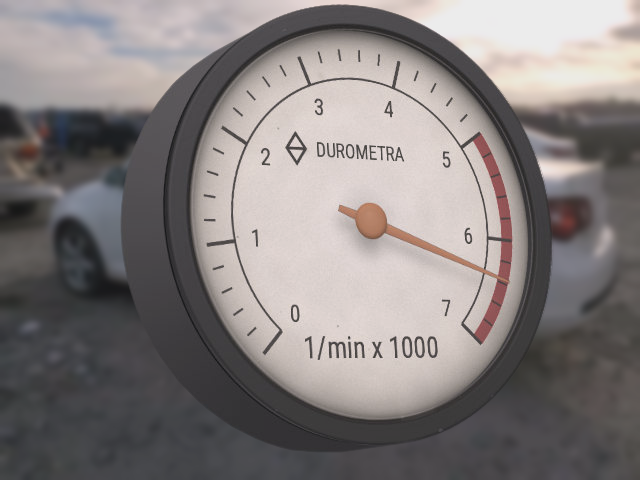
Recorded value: 6400 rpm
